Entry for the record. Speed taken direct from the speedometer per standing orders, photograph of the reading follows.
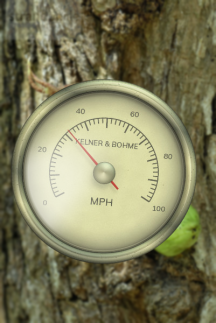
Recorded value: 32 mph
